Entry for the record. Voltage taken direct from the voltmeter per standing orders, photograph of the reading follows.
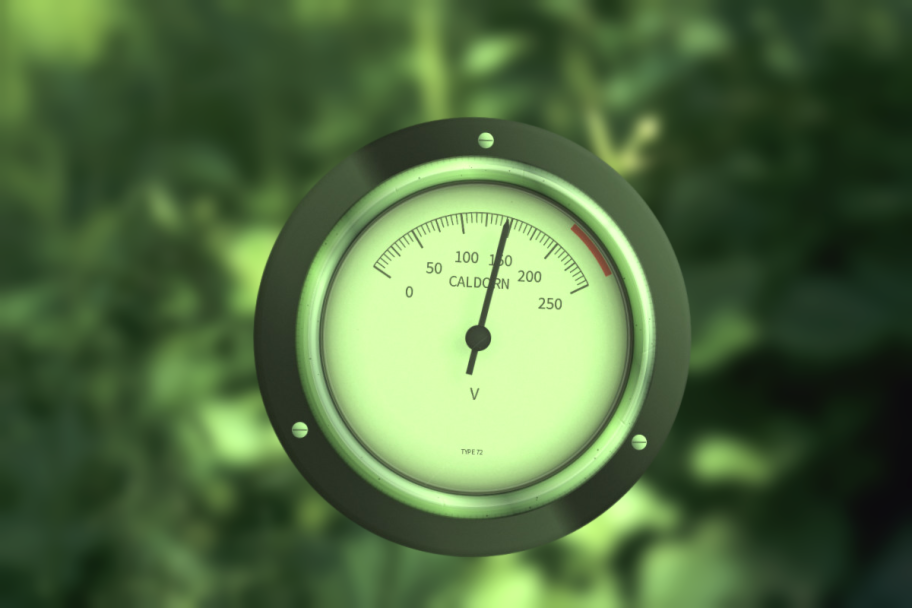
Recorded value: 145 V
